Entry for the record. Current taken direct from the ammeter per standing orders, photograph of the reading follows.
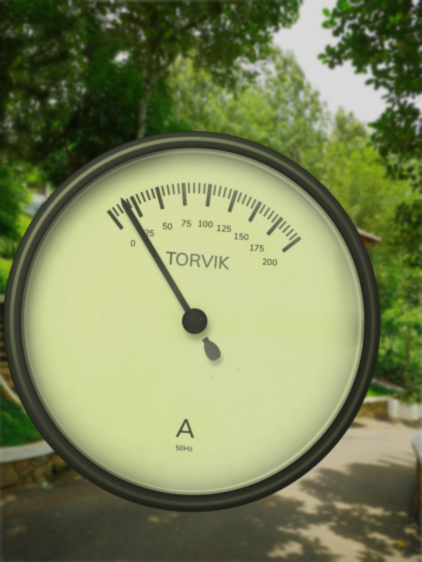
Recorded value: 15 A
